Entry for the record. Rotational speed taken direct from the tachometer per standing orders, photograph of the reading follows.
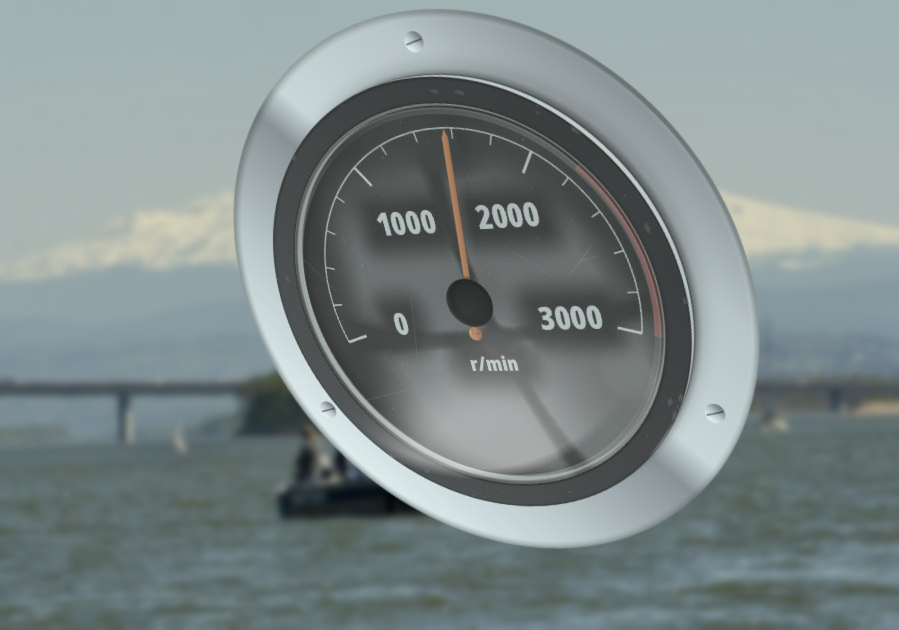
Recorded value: 1600 rpm
